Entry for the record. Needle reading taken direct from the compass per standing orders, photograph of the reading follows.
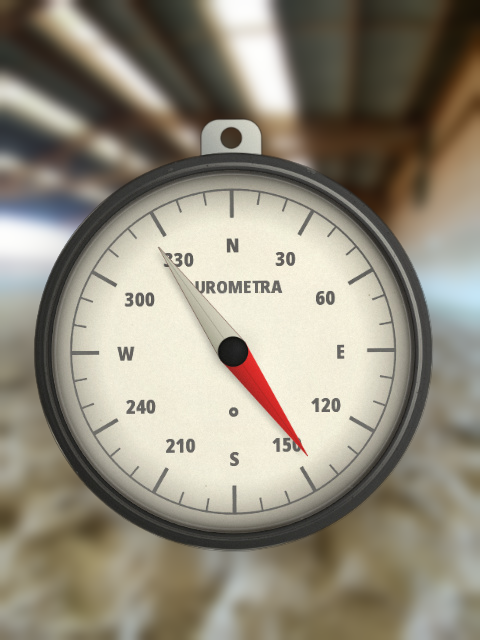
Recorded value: 145 °
